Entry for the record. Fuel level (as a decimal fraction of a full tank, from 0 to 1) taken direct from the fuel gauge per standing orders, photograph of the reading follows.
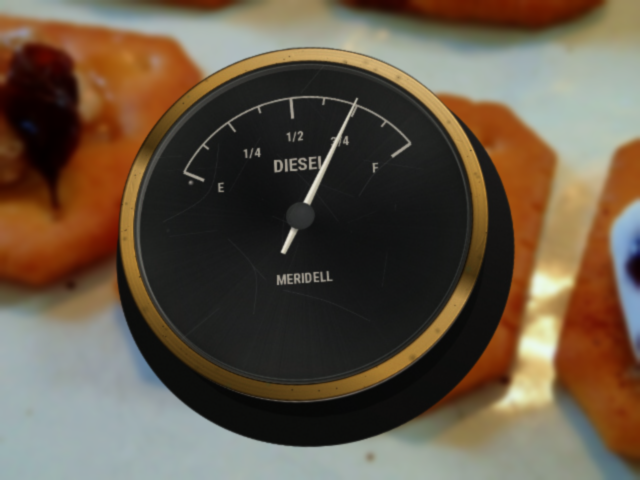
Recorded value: 0.75
